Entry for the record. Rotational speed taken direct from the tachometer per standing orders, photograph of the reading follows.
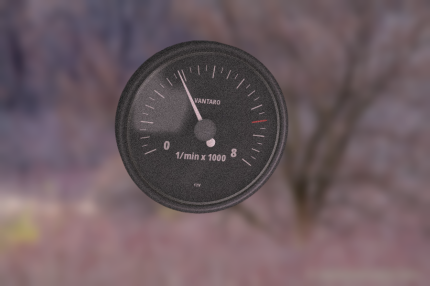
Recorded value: 2875 rpm
